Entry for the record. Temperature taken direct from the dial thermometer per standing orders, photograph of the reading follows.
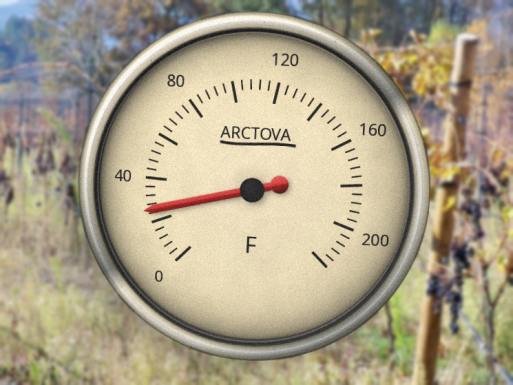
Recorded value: 26 °F
